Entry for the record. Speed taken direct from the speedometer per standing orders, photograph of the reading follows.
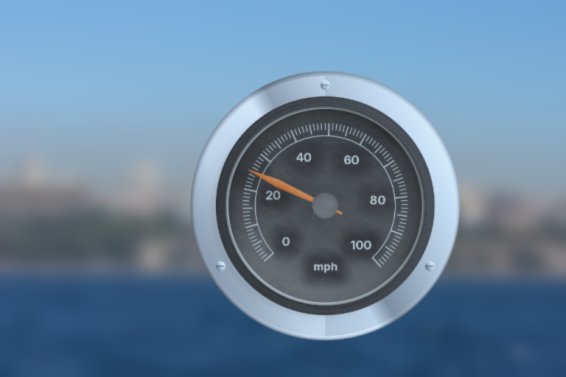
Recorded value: 25 mph
